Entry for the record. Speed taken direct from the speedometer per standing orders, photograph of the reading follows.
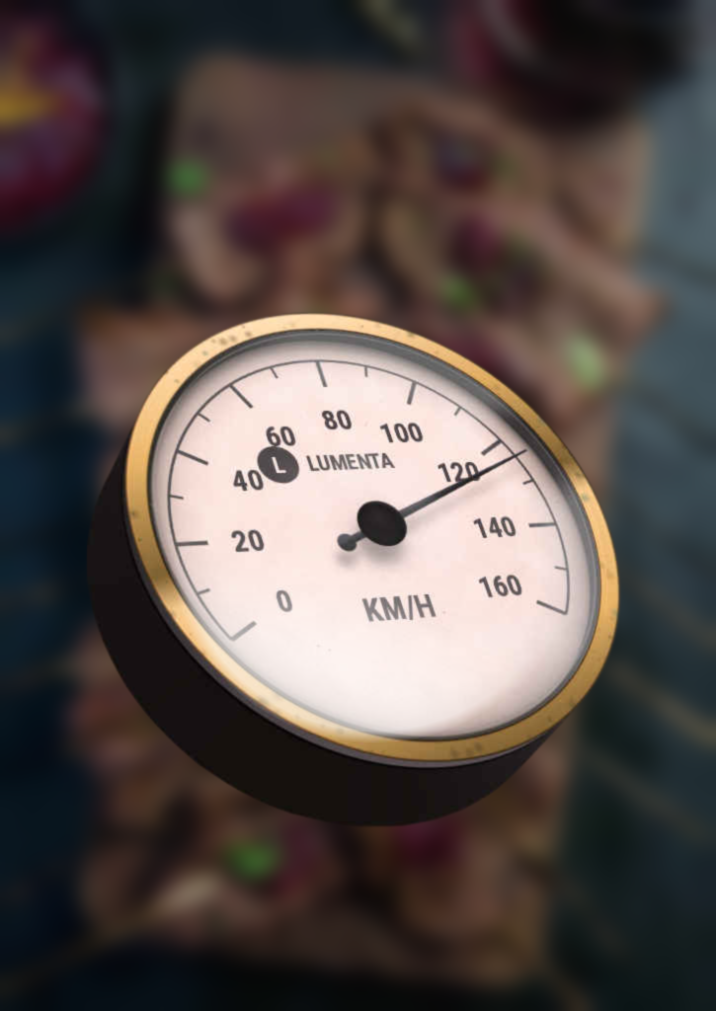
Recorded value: 125 km/h
